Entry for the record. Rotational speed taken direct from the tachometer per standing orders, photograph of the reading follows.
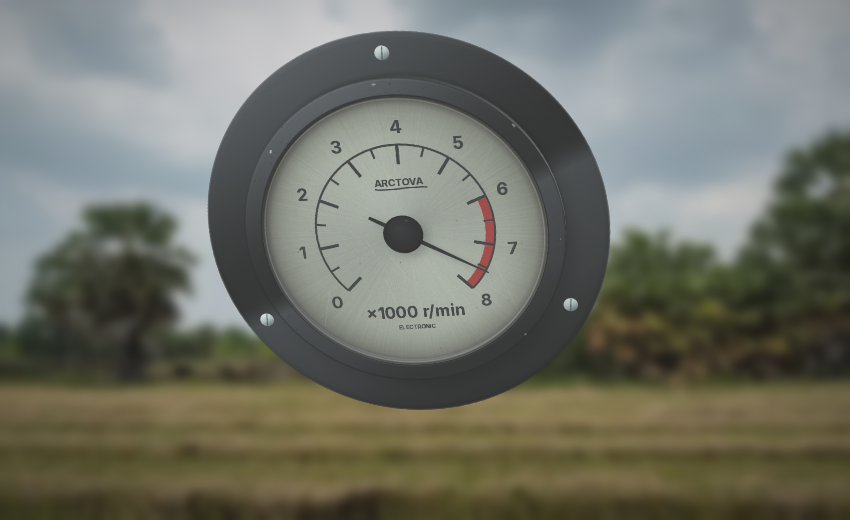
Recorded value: 7500 rpm
